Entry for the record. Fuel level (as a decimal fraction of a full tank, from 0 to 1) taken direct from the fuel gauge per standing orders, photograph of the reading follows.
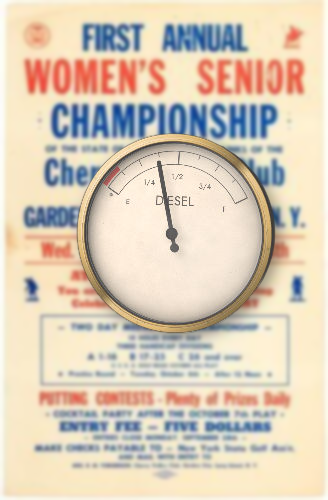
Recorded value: 0.375
